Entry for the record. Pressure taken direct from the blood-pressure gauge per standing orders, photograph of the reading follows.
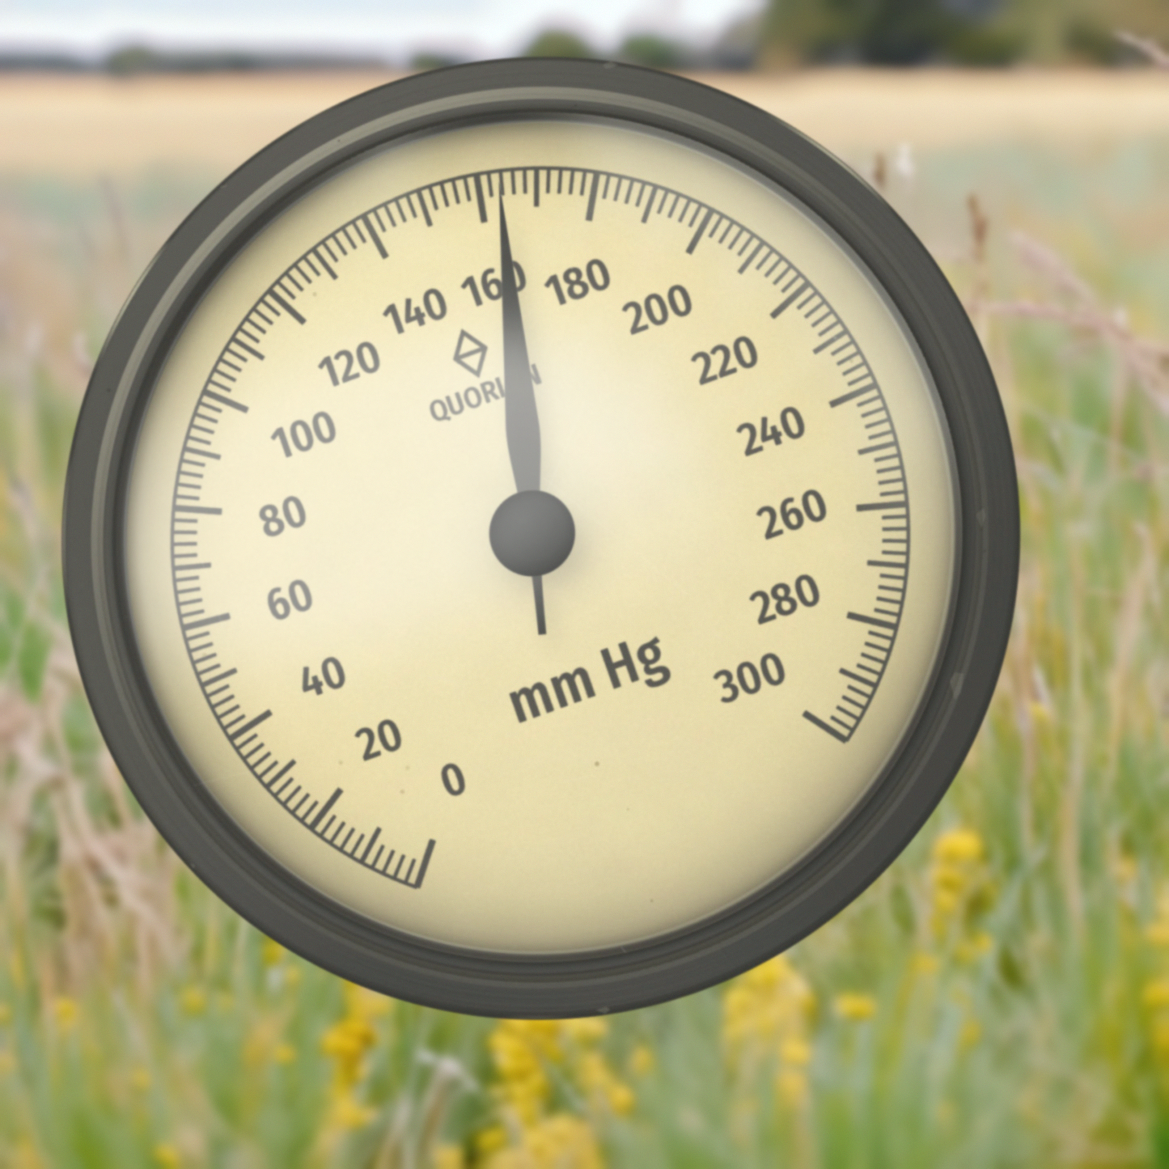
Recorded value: 164 mmHg
